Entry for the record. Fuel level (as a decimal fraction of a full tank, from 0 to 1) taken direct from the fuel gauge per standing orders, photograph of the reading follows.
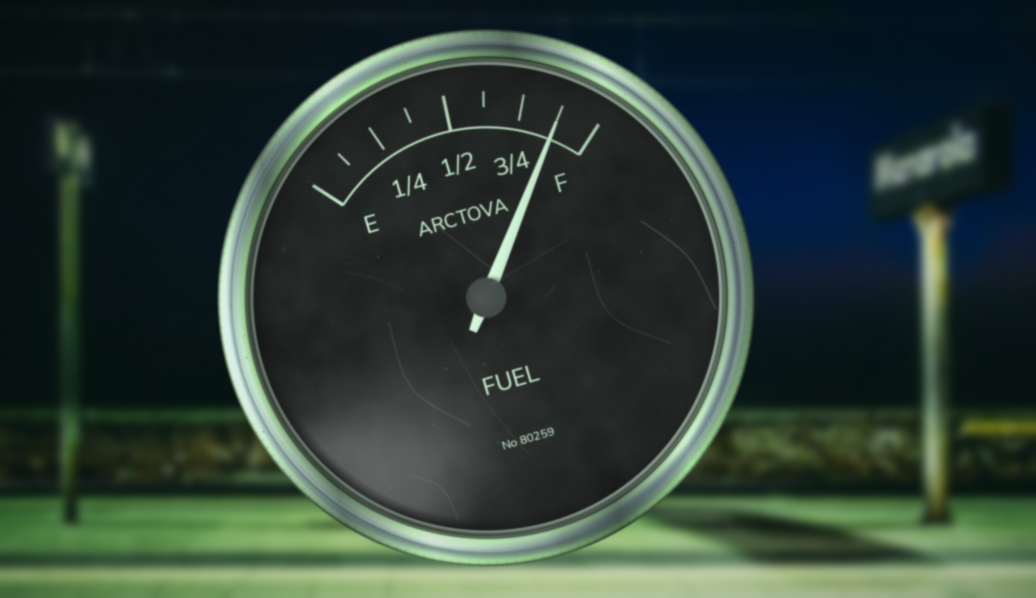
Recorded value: 0.875
